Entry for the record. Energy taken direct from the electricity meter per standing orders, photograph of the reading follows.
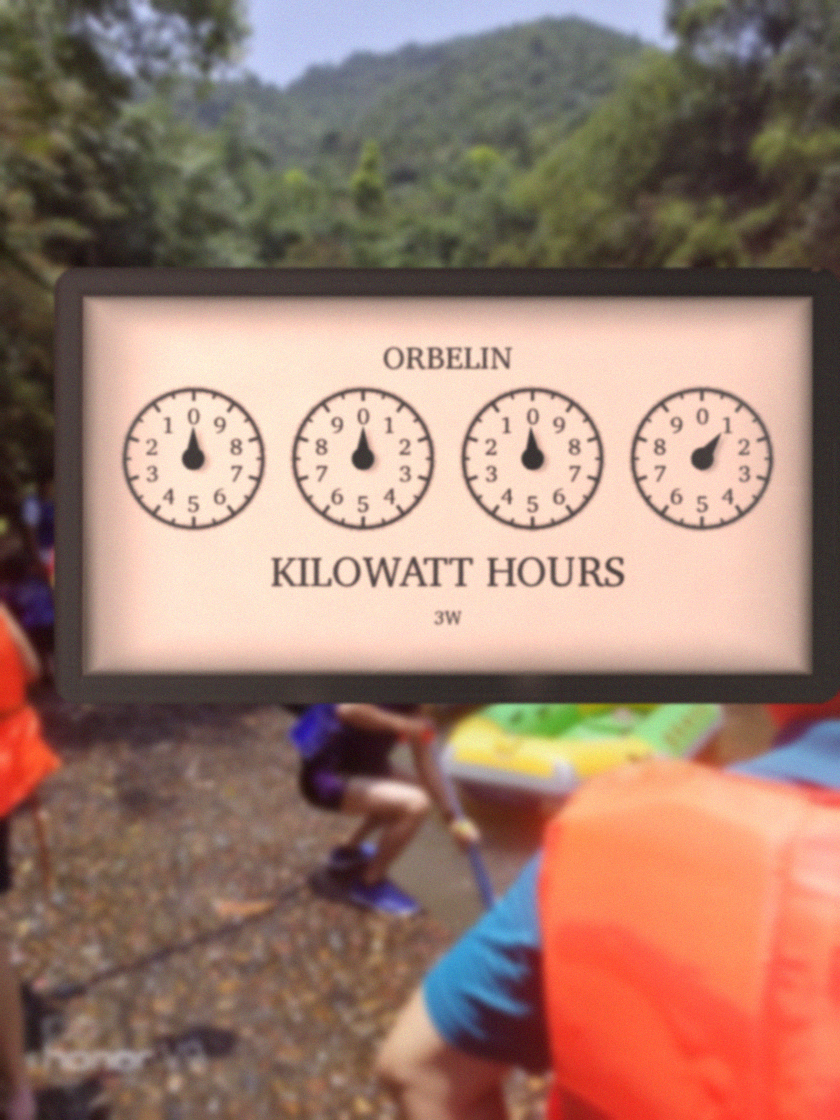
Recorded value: 1 kWh
